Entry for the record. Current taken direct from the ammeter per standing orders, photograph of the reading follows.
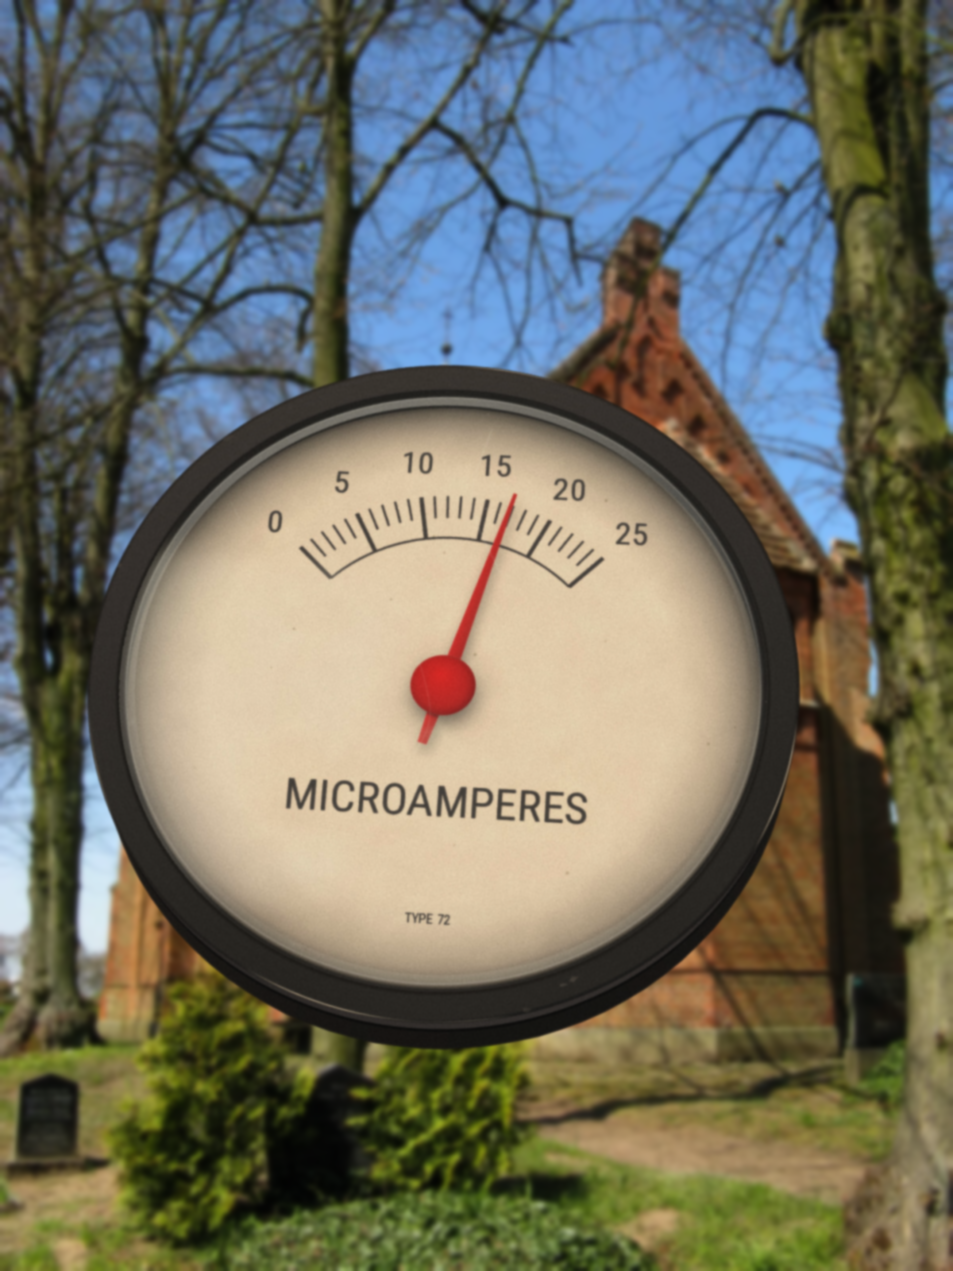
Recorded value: 17 µA
